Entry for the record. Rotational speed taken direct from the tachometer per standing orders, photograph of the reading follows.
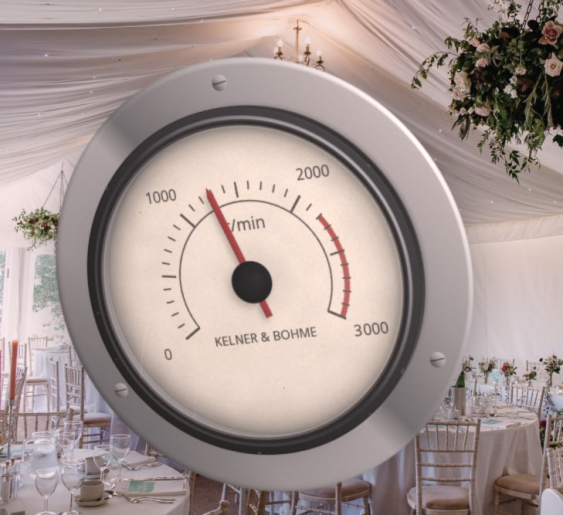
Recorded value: 1300 rpm
